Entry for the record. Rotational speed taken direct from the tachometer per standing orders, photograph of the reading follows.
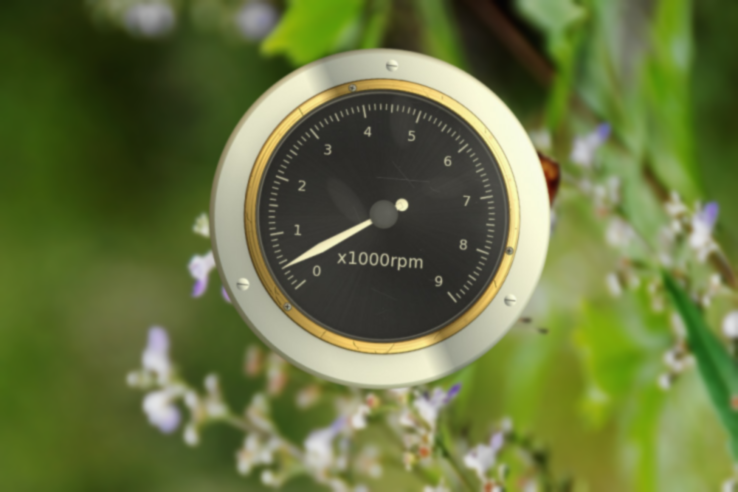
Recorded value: 400 rpm
